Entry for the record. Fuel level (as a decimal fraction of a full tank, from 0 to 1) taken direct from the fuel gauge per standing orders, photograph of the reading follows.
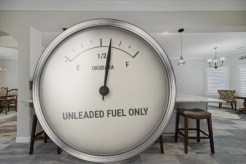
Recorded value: 0.625
